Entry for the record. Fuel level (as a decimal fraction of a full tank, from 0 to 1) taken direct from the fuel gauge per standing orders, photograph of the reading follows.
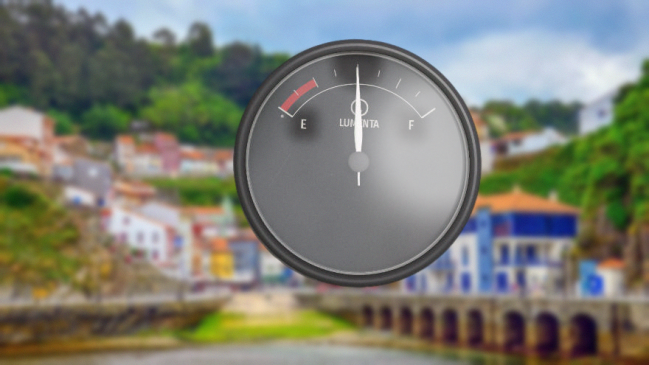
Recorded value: 0.5
